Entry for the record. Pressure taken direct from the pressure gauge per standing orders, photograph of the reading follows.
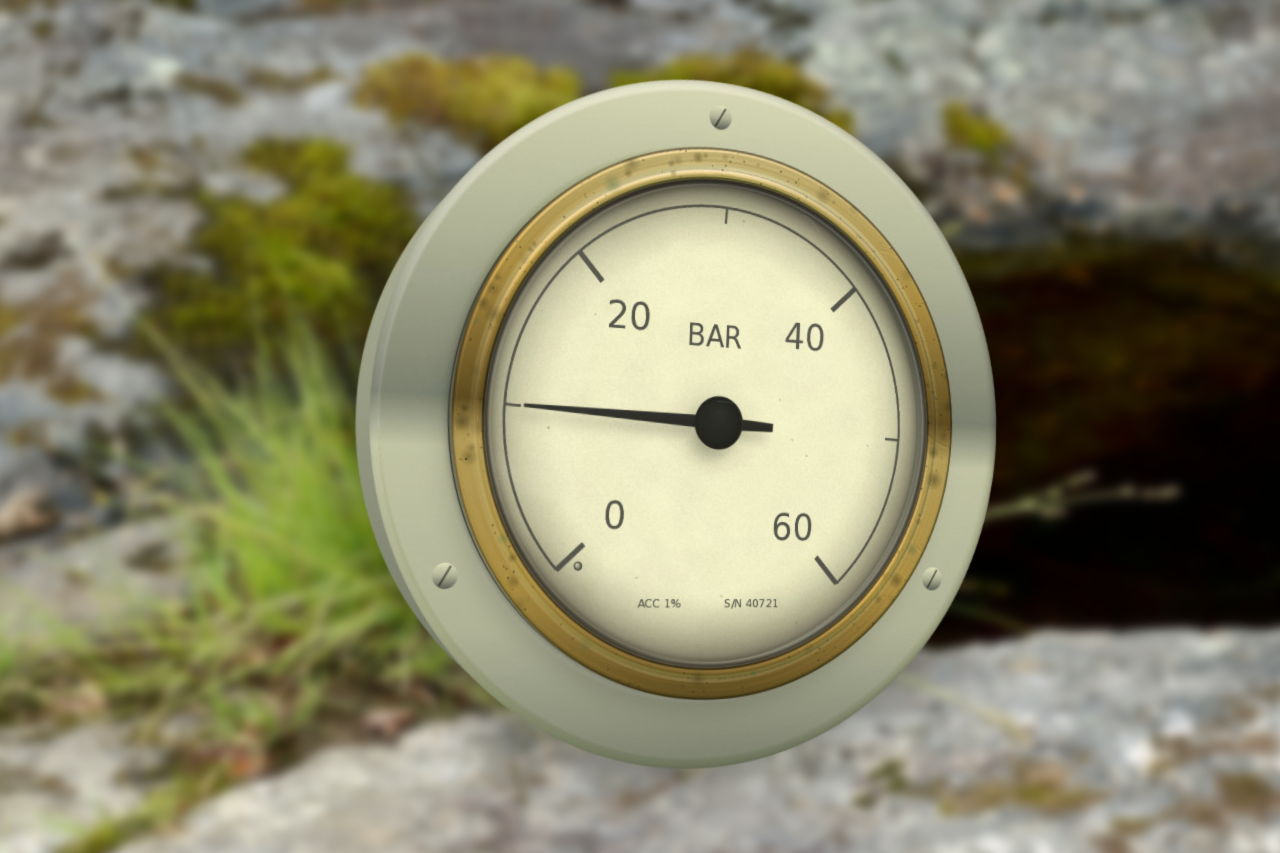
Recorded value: 10 bar
